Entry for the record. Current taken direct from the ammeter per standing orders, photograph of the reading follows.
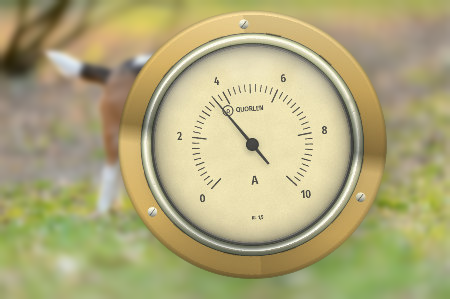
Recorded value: 3.6 A
